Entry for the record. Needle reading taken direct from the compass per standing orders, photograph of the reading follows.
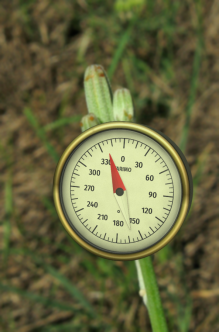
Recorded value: 340 °
